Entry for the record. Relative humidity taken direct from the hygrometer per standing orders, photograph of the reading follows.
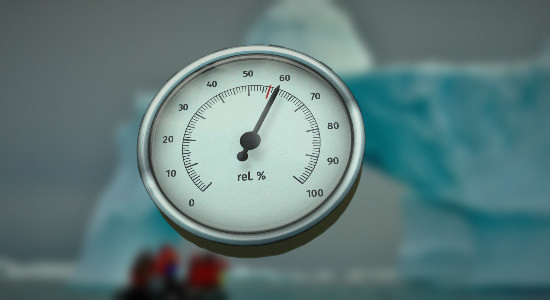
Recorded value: 60 %
